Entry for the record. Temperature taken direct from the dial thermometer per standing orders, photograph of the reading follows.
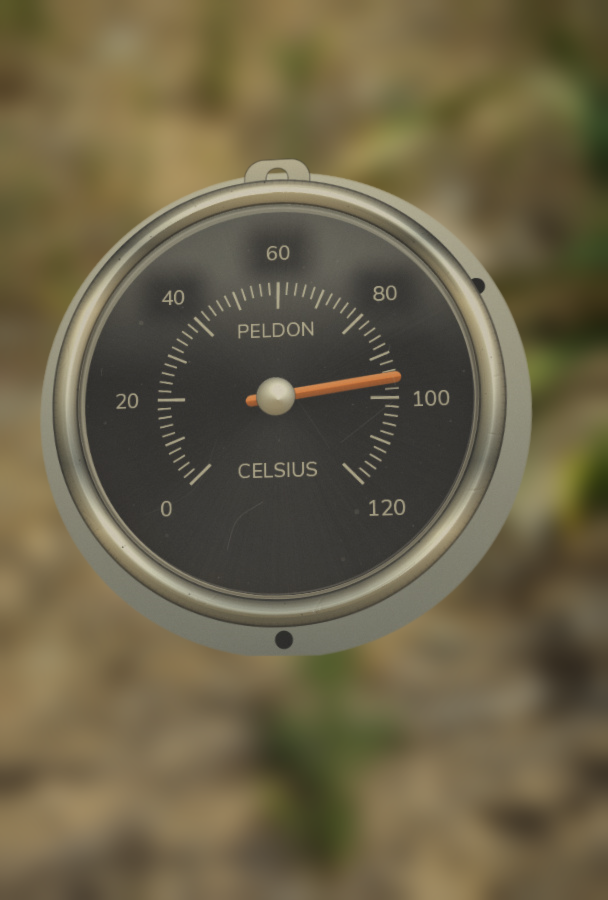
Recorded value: 96 °C
